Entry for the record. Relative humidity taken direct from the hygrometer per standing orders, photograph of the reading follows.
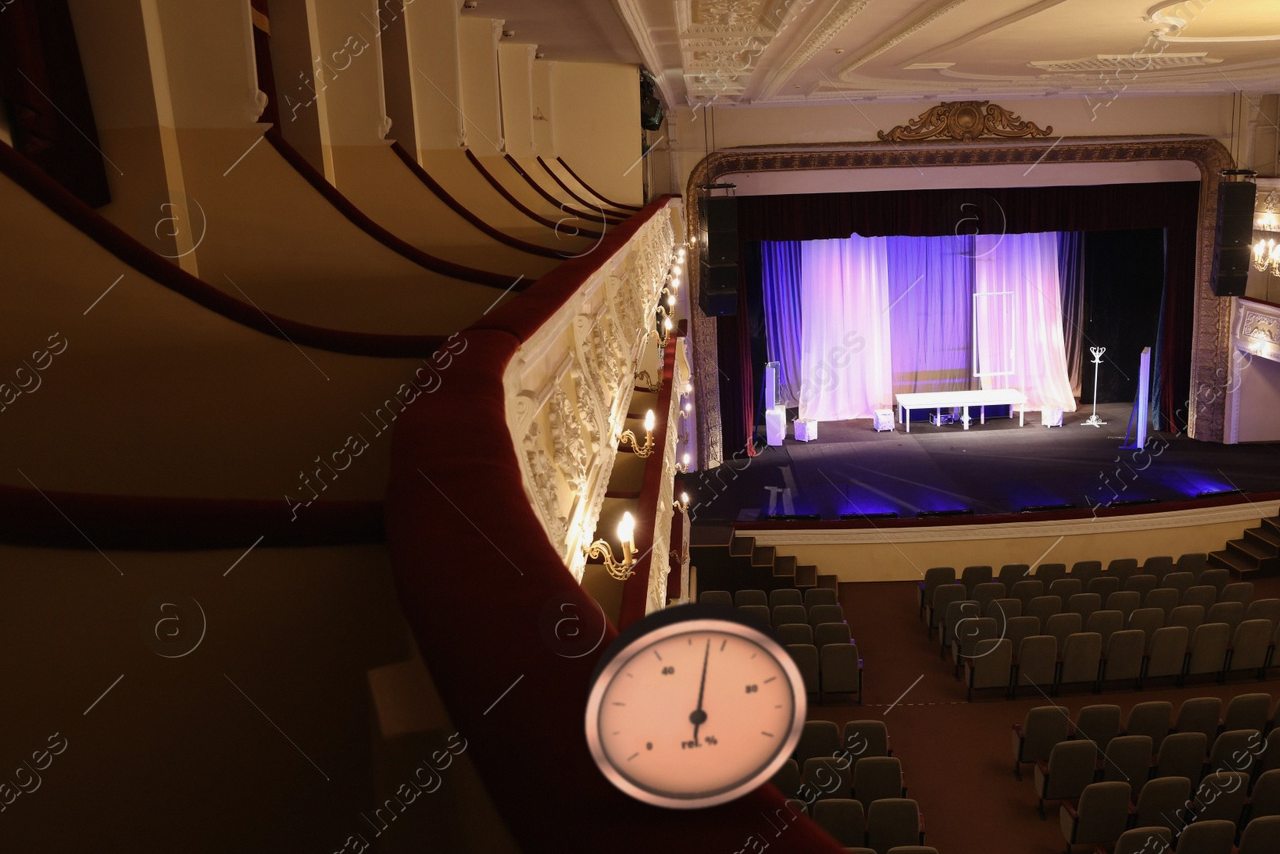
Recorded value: 55 %
